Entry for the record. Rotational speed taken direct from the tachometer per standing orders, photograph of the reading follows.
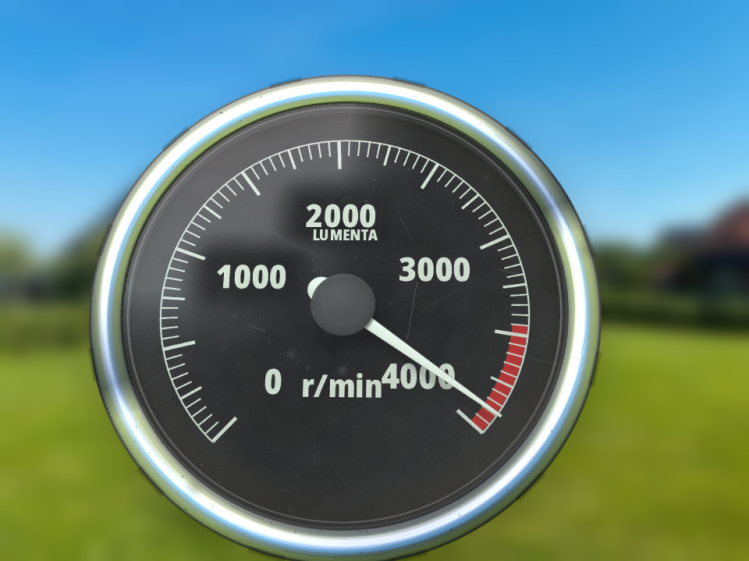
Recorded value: 3900 rpm
